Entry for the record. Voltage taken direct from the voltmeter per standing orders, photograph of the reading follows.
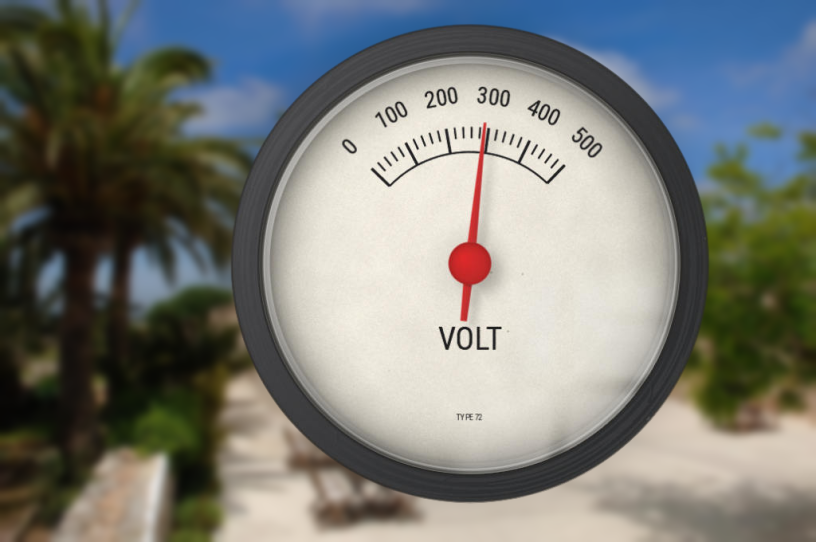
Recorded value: 290 V
